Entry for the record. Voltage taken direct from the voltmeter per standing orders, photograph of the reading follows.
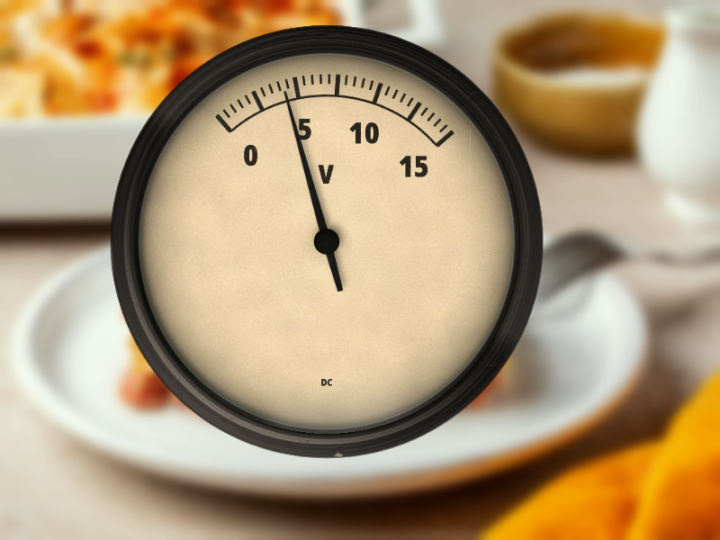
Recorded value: 4.25 V
